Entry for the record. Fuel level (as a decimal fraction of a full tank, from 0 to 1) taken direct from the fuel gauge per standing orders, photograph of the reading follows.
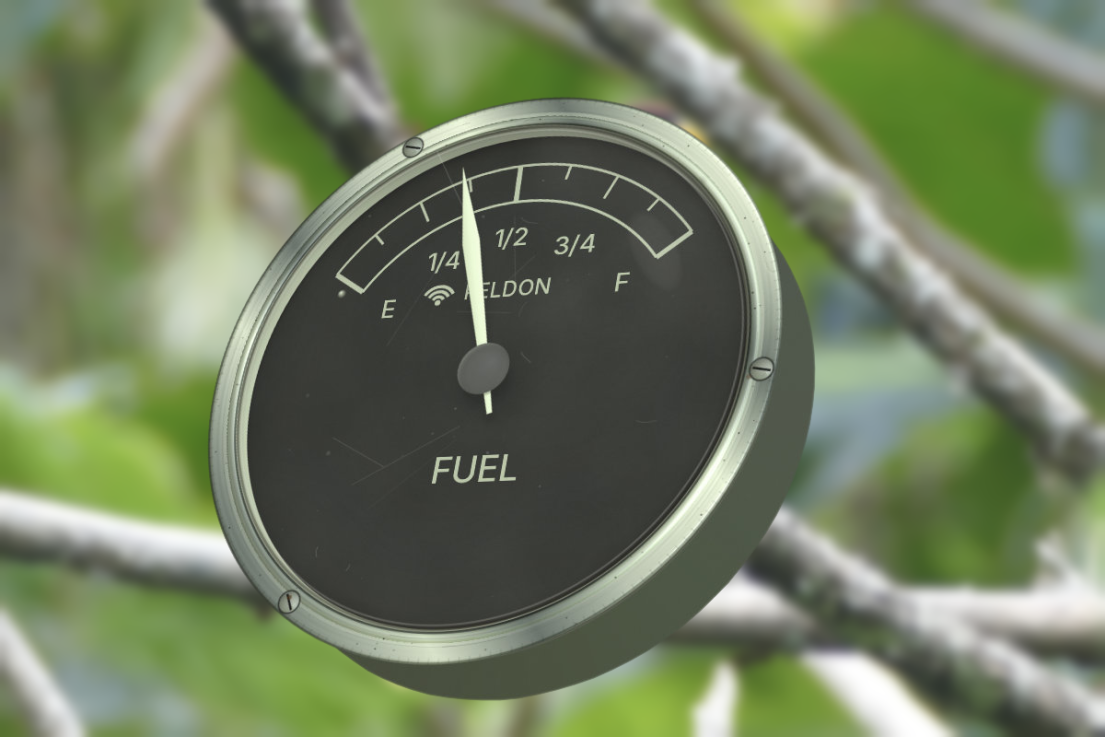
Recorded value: 0.375
